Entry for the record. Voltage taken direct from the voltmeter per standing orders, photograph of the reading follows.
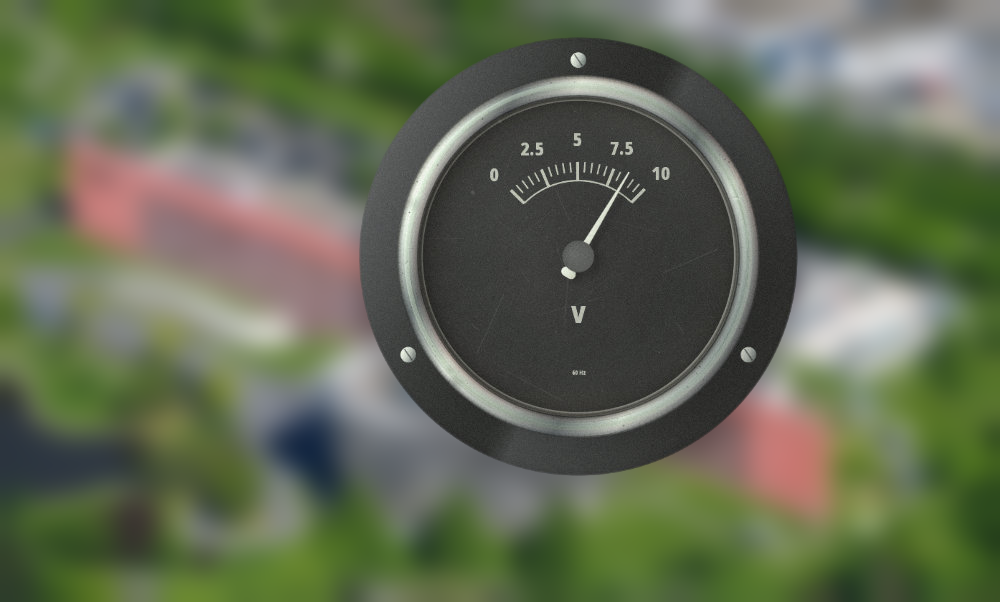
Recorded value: 8.5 V
